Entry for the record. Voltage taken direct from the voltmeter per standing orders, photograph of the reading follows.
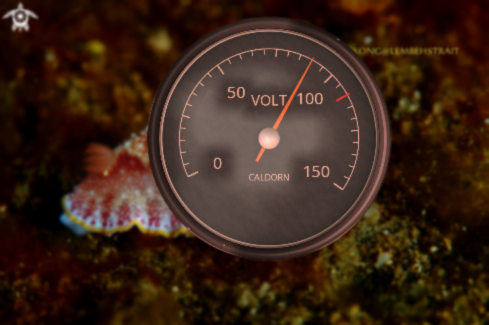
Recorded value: 90 V
